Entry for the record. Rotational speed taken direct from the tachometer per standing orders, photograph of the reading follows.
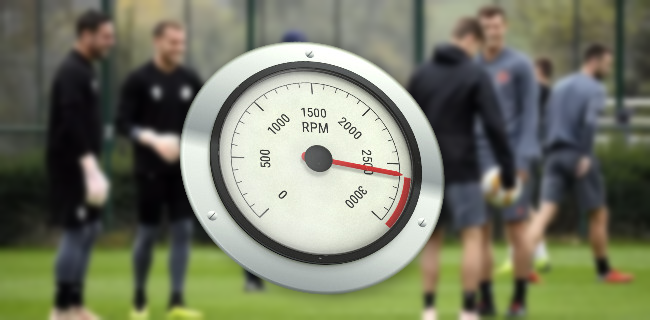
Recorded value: 2600 rpm
